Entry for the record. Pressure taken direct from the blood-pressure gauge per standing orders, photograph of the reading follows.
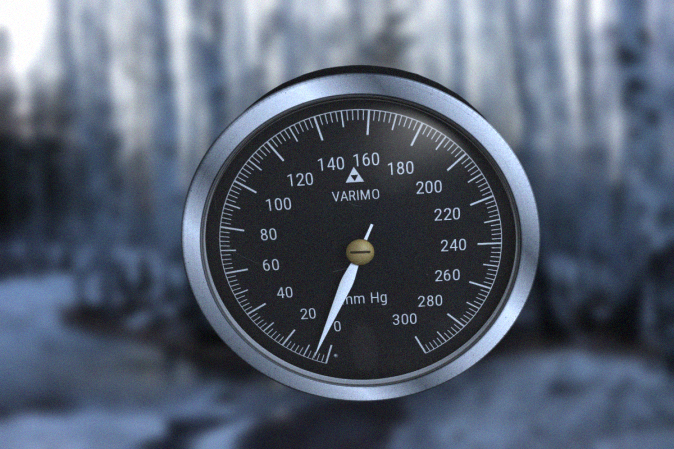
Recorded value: 6 mmHg
